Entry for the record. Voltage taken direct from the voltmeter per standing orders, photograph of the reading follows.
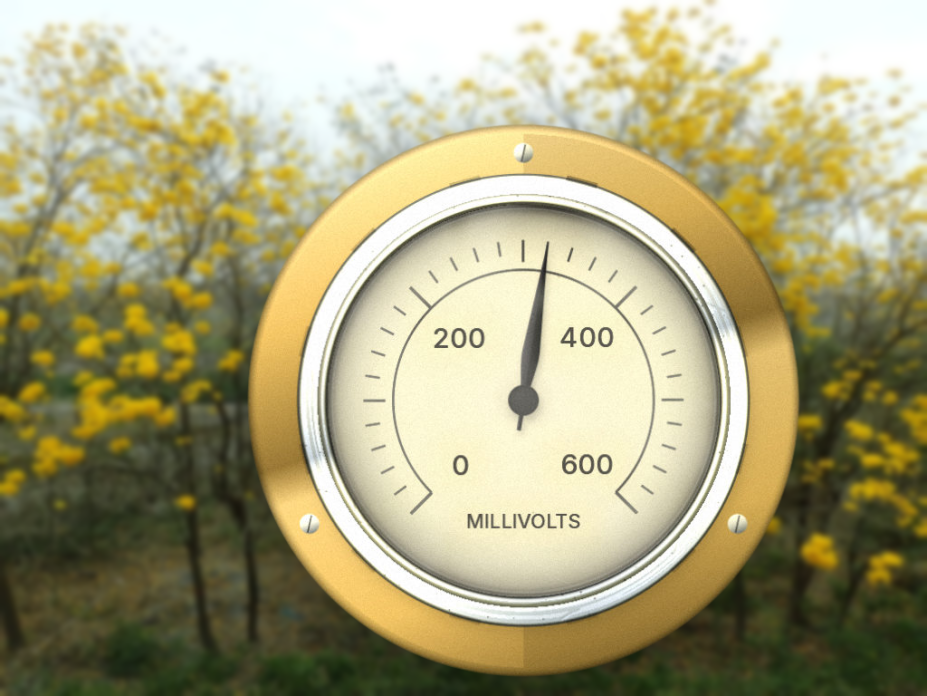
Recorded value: 320 mV
